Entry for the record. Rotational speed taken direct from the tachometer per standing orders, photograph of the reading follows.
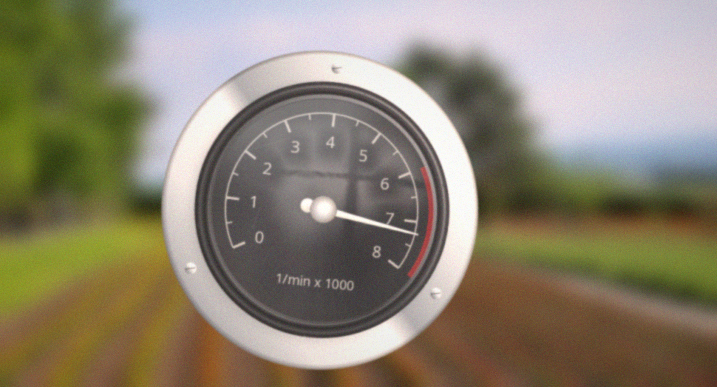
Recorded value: 7250 rpm
